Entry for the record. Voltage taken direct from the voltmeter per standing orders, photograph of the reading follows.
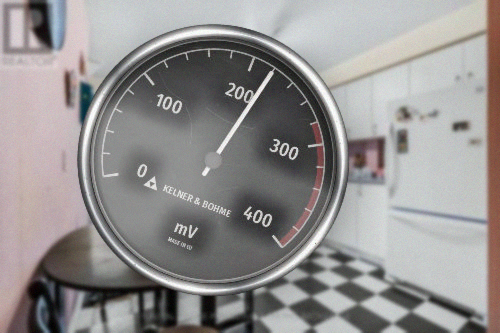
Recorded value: 220 mV
